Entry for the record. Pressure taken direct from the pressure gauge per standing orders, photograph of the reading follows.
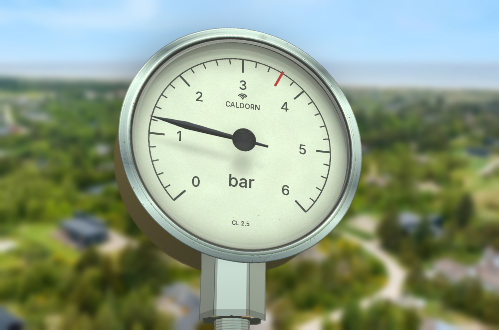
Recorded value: 1.2 bar
